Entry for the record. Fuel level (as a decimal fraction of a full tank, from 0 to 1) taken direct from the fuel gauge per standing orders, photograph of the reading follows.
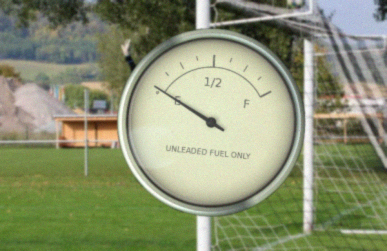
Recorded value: 0
